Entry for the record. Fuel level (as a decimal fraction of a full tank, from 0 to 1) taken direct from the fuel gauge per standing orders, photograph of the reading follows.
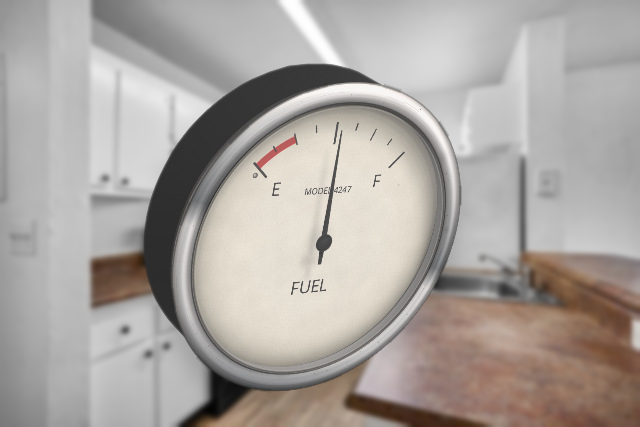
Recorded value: 0.5
